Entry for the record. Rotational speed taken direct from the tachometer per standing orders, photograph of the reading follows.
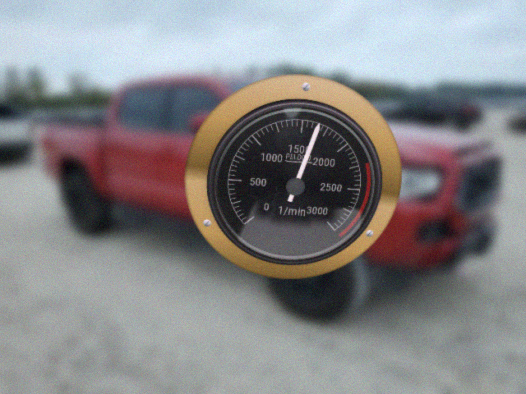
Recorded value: 1650 rpm
